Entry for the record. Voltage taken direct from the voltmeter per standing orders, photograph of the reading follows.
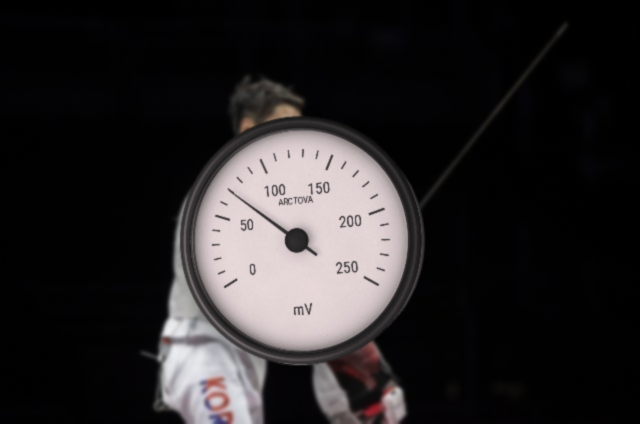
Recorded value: 70 mV
